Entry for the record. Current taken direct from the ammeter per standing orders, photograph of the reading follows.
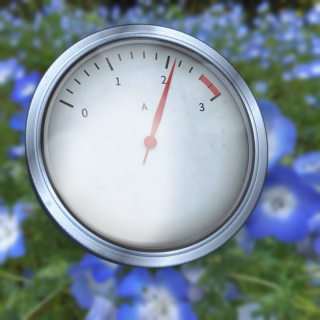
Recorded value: 2.1 A
